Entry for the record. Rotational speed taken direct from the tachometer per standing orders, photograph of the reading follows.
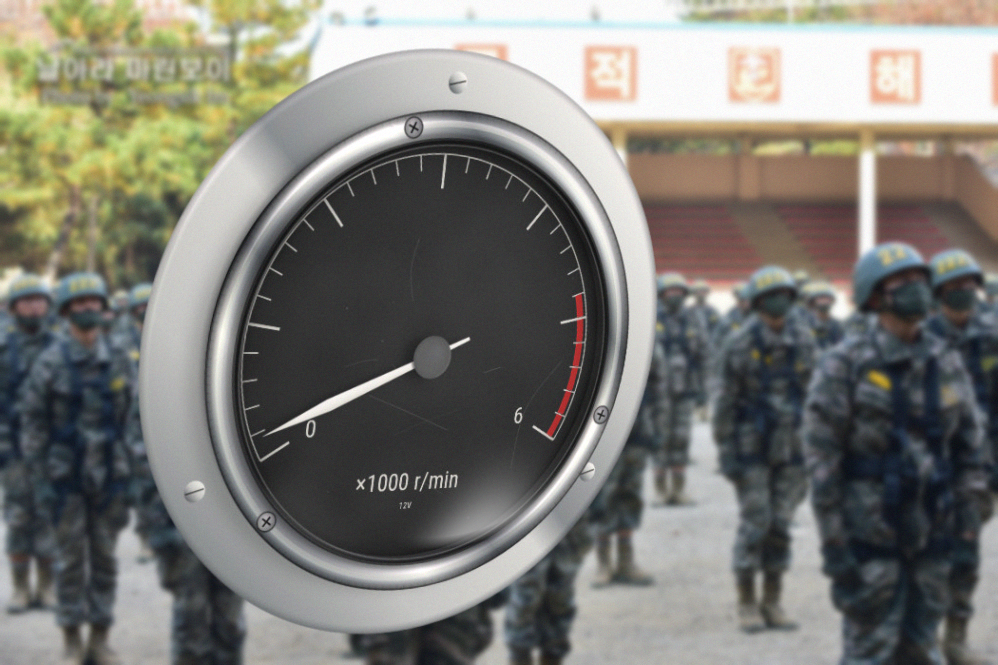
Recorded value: 200 rpm
